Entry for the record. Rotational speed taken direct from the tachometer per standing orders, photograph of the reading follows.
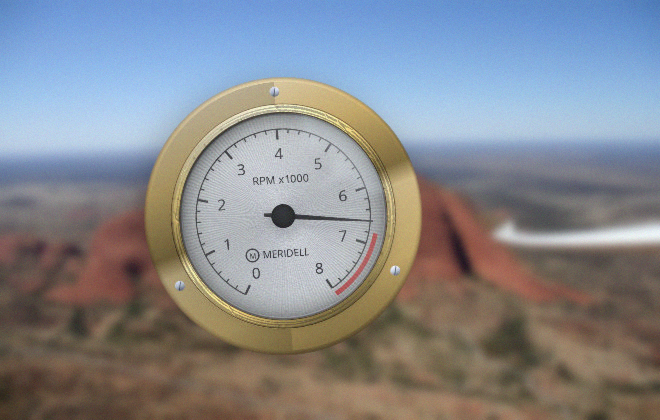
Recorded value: 6600 rpm
